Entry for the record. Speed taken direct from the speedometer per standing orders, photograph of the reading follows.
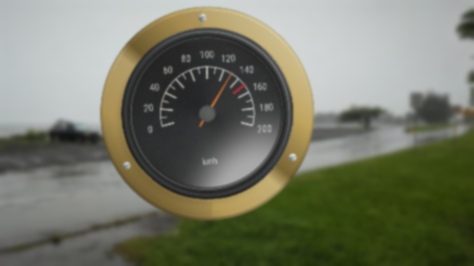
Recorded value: 130 km/h
